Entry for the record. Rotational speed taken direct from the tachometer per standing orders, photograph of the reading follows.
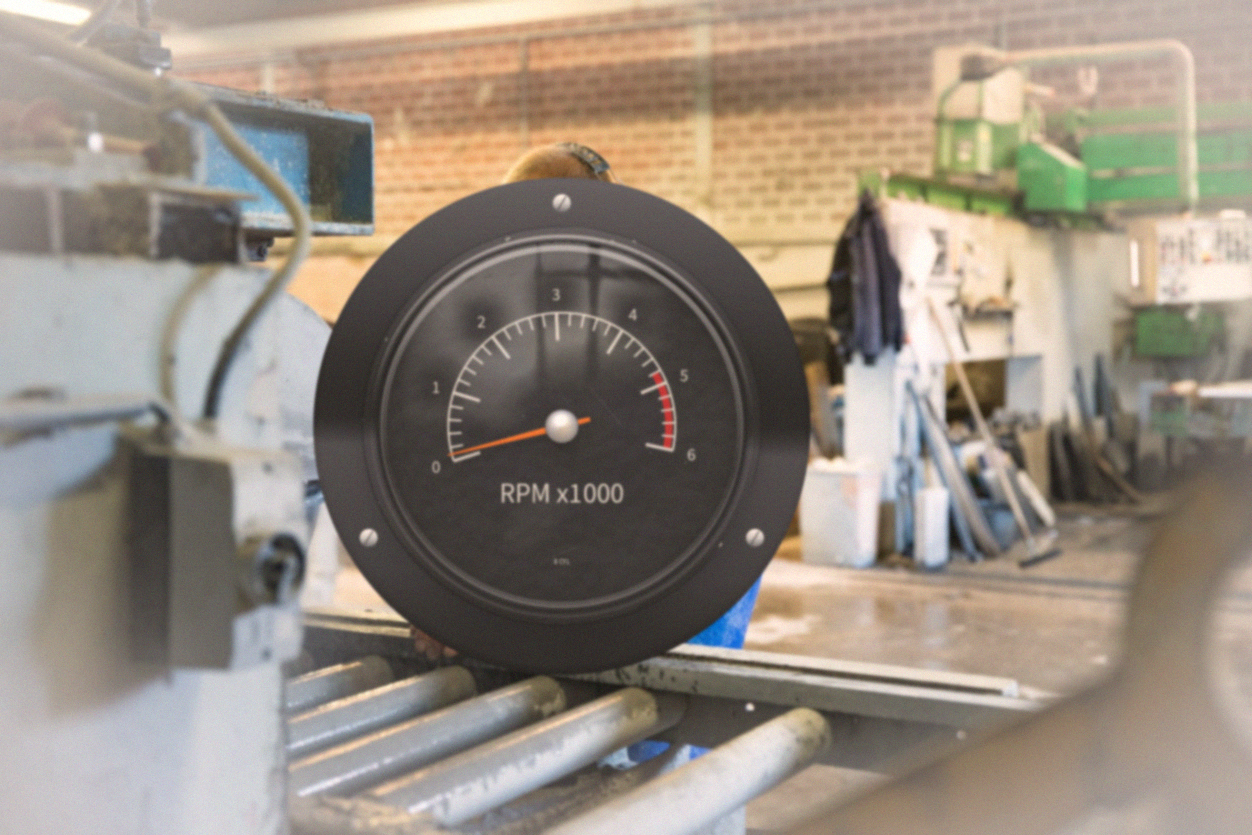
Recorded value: 100 rpm
